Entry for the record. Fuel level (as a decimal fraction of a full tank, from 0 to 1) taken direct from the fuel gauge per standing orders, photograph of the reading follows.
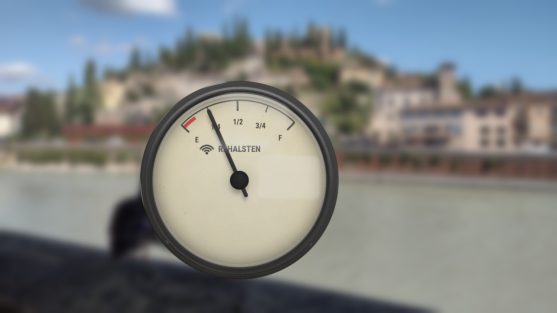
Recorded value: 0.25
